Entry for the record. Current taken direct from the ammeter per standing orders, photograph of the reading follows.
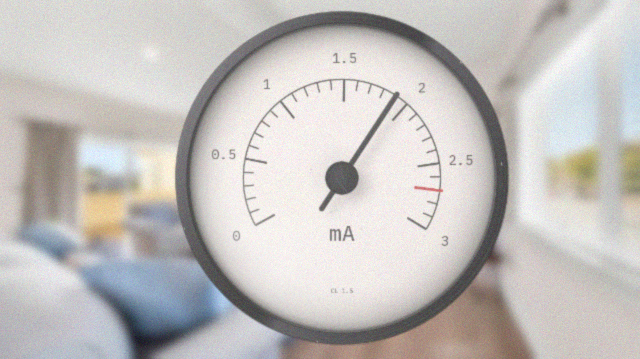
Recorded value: 1.9 mA
